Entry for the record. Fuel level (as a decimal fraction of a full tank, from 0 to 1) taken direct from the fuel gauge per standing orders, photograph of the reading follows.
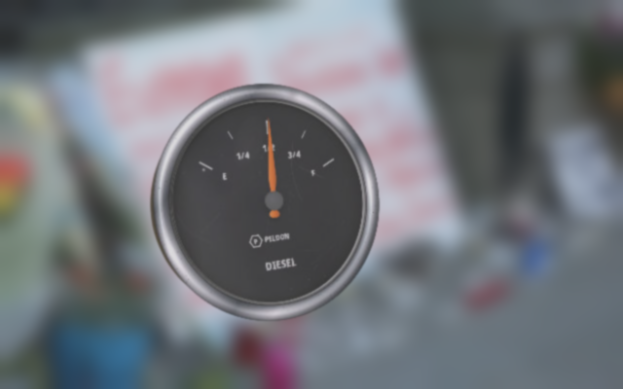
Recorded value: 0.5
